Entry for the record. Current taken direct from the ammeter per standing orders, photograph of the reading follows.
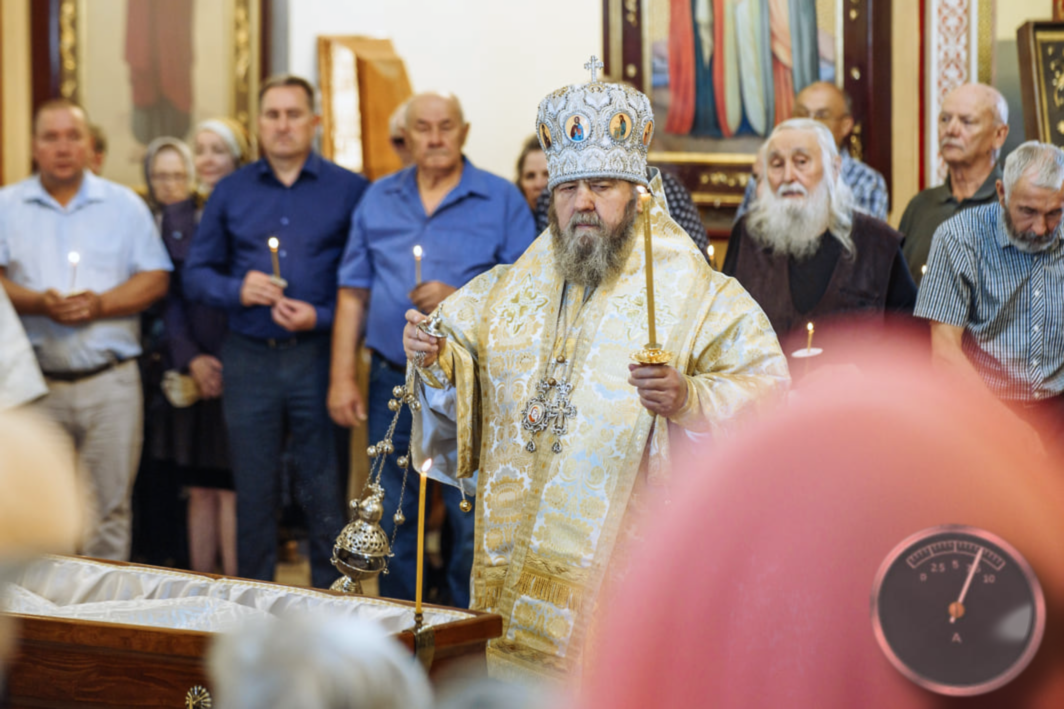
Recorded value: 7.5 A
